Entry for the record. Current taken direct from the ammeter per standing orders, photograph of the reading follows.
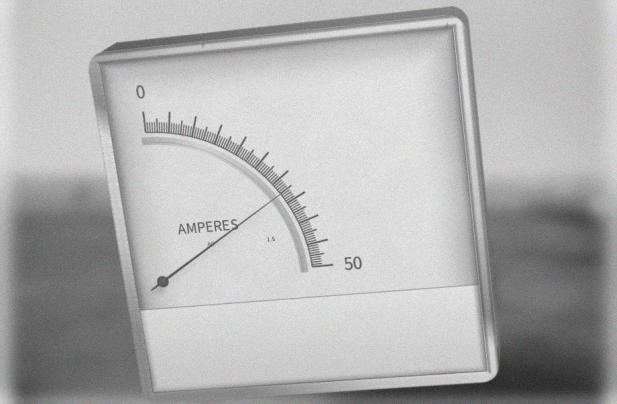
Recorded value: 32.5 A
